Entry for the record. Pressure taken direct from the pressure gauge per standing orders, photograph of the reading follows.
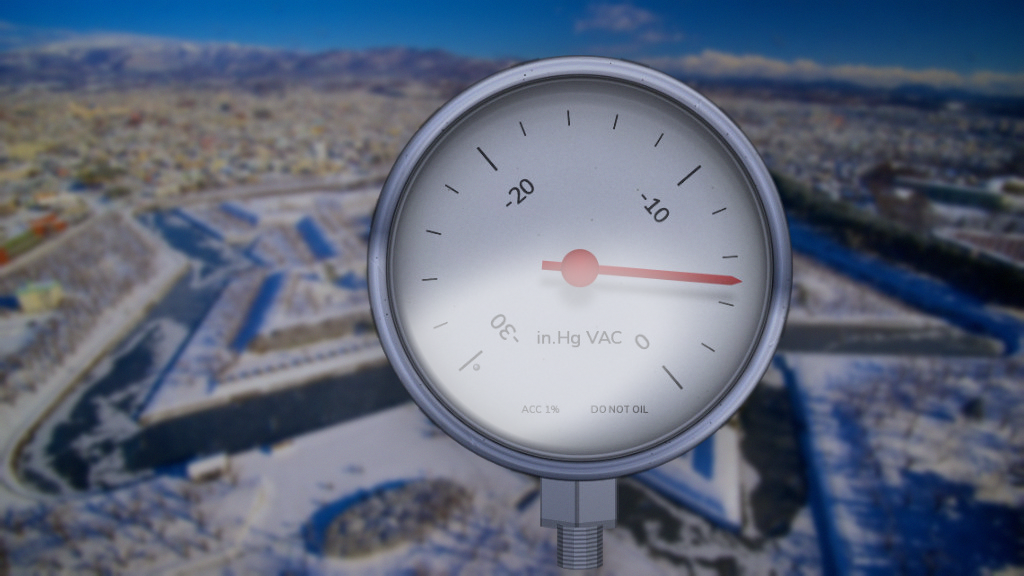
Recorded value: -5 inHg
